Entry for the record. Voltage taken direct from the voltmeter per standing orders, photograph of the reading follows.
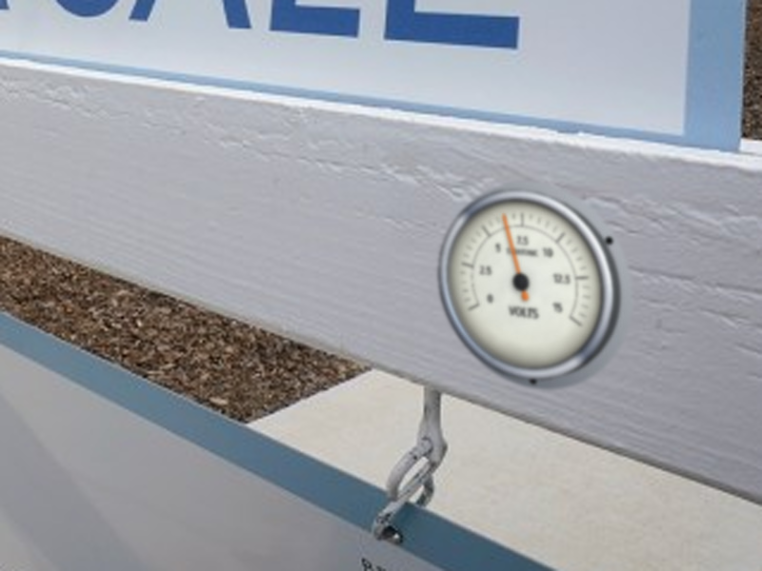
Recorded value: 6.5 V
